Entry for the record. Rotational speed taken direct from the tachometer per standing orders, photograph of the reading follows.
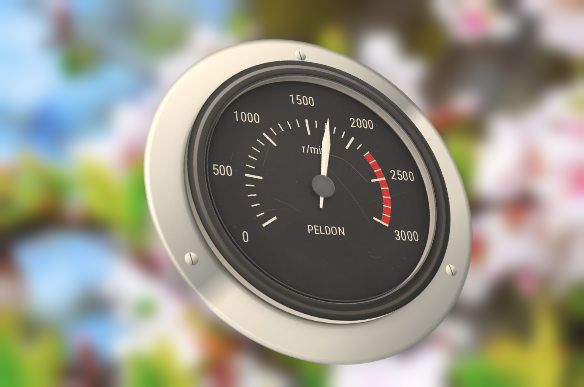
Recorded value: 1700 rpm
